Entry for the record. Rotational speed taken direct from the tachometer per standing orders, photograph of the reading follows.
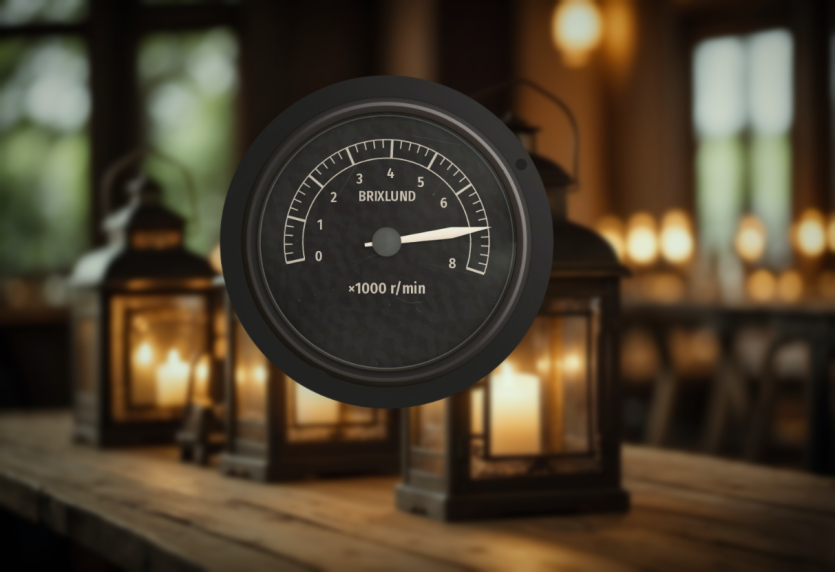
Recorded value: 7000 rpm
